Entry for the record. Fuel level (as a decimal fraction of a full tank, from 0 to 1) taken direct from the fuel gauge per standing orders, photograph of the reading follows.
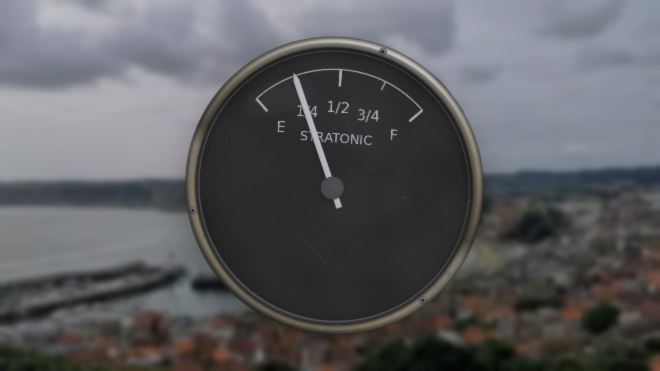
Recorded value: 0.25
